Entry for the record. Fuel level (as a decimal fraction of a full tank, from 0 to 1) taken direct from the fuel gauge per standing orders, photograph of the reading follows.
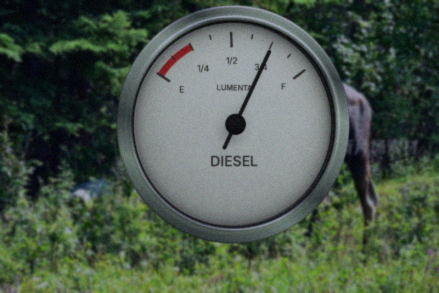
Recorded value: 0.75
